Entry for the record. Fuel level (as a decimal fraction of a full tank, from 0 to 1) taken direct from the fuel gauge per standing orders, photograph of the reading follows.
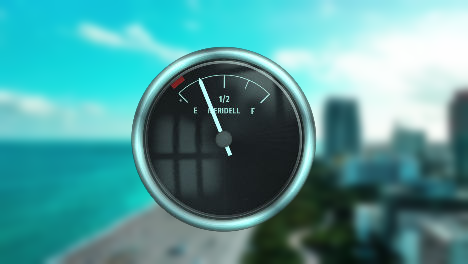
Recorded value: 0.25
